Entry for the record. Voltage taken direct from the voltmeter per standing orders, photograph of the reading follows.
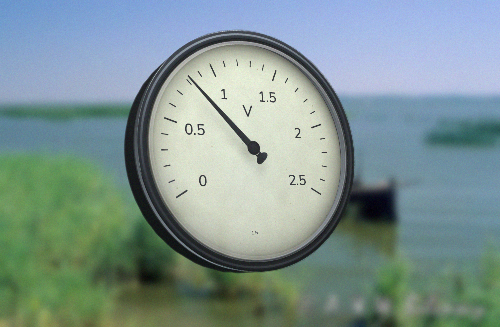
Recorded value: 0.8 V
